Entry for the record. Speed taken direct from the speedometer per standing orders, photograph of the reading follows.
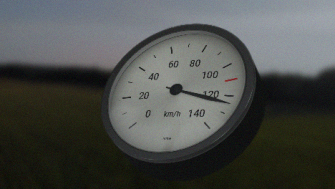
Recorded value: 125 km/h
